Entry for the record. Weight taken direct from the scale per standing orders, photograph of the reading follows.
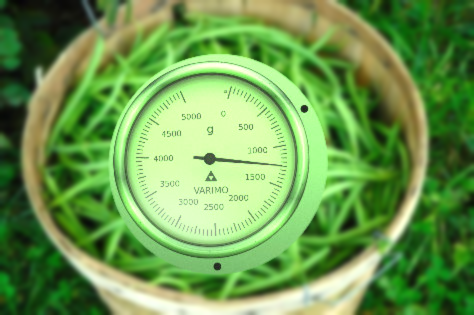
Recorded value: 1250 g
